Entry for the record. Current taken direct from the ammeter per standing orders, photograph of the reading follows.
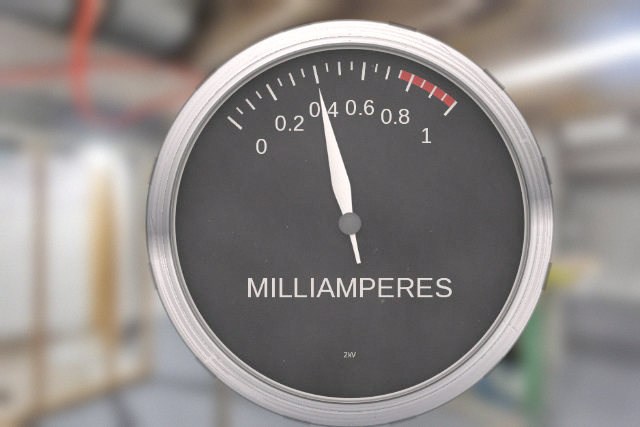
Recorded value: 0.4 mA
